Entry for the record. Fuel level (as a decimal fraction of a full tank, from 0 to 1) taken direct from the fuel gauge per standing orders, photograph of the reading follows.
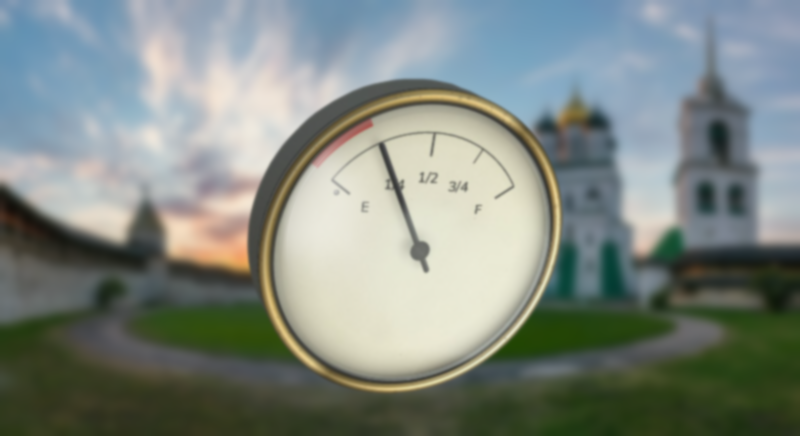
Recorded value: 0.25
